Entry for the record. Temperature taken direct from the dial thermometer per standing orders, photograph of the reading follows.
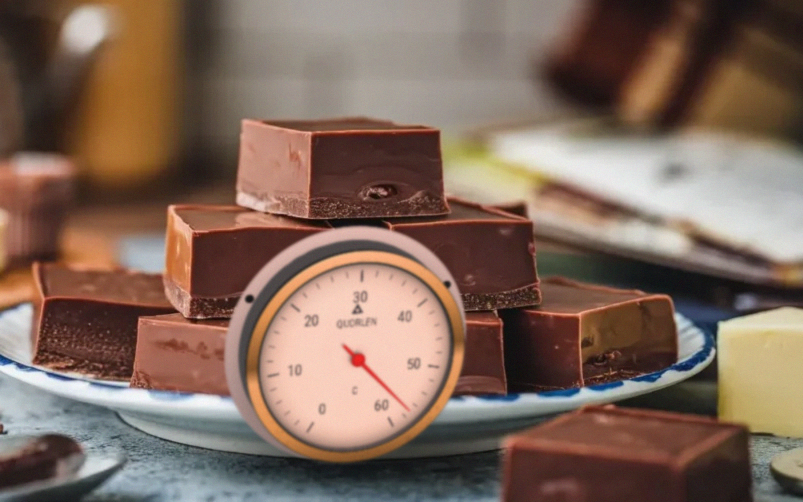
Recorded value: 57 °C
